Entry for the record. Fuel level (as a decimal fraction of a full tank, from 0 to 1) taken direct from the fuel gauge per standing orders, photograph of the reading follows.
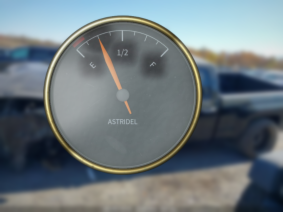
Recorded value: 0.25
